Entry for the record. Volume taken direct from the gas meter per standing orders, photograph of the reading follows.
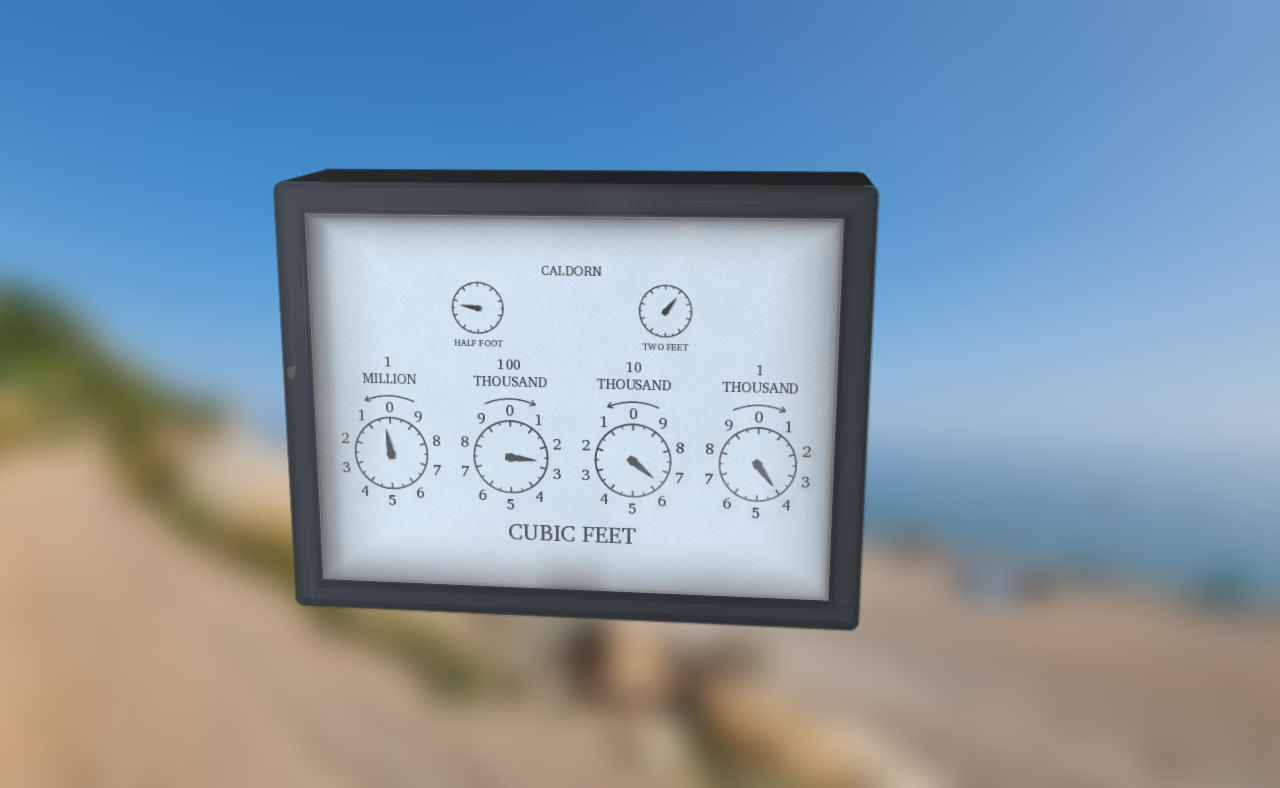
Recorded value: 26400 ft³
